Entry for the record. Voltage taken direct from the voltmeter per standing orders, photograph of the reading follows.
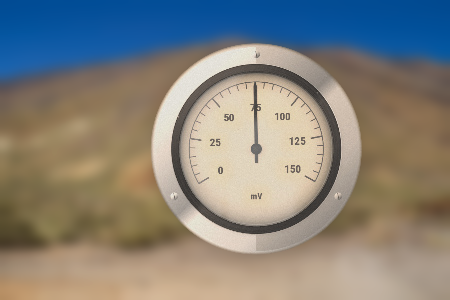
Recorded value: 75 mV
